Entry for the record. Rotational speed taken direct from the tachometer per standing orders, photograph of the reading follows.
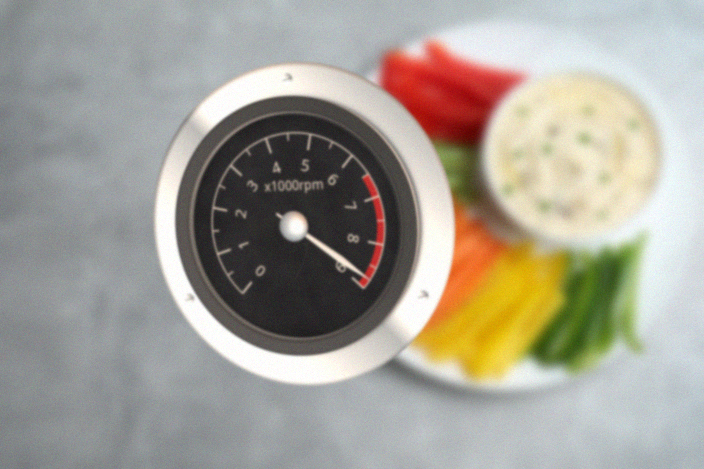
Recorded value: 8750 rpm
